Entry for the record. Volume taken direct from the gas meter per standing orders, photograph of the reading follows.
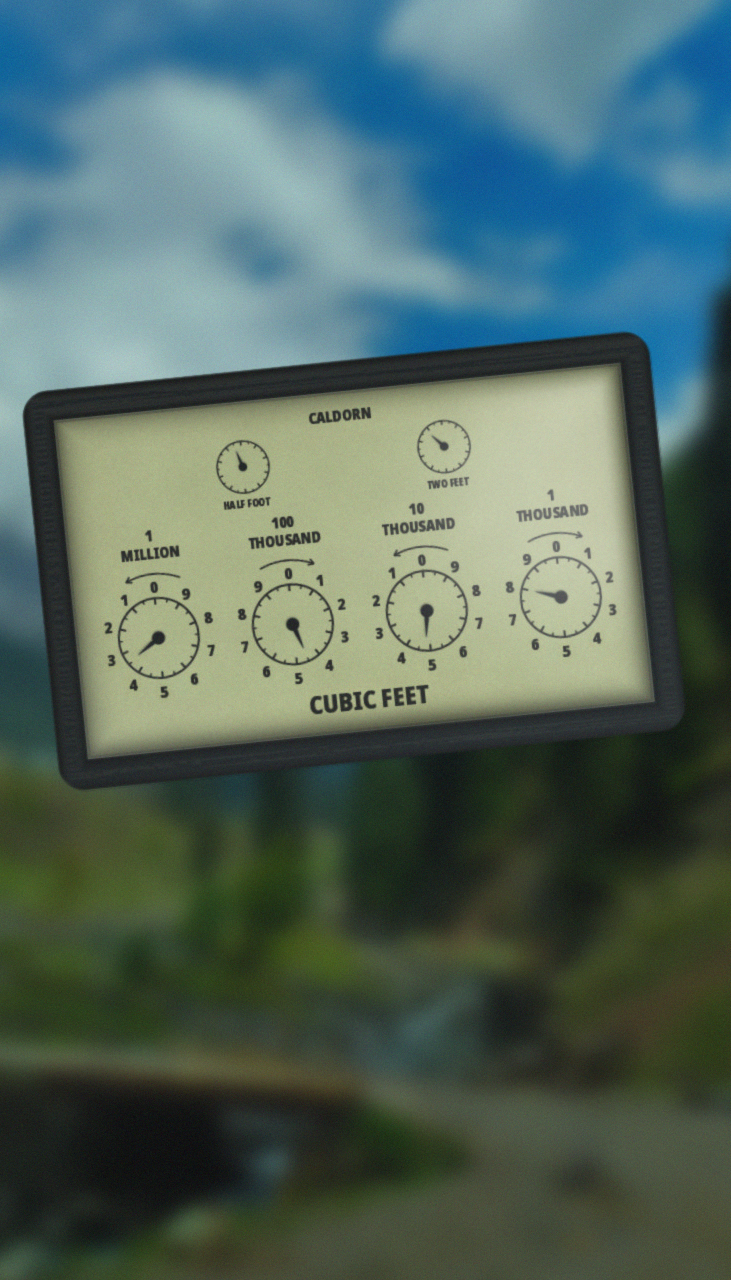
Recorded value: 344800 ft³
